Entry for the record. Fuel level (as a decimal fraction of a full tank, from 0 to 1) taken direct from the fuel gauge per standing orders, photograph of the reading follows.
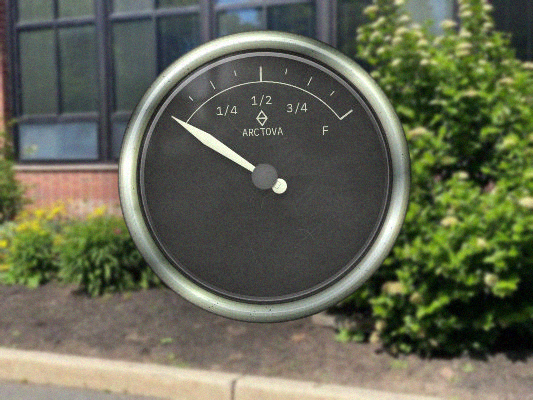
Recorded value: 0
